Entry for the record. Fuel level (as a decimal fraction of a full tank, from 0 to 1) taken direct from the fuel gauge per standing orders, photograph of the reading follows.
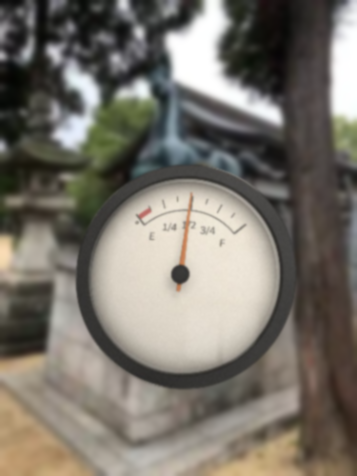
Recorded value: 0.5
